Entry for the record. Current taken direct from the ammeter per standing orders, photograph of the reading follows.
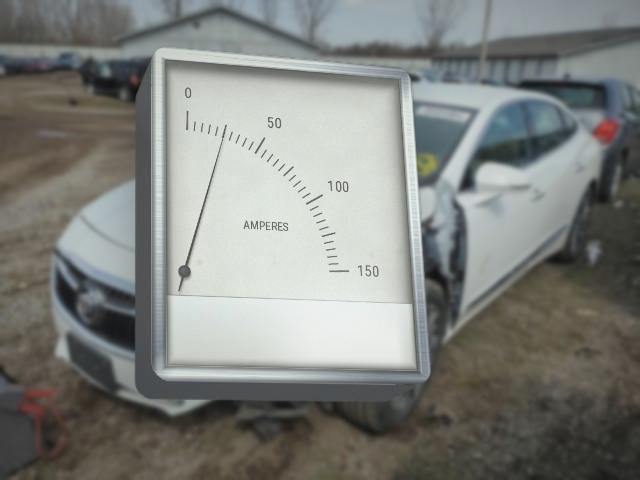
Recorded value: 25 A
